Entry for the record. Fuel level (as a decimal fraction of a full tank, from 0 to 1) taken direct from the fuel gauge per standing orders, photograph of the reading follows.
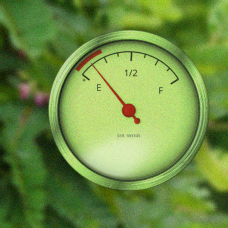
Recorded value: 0.125
